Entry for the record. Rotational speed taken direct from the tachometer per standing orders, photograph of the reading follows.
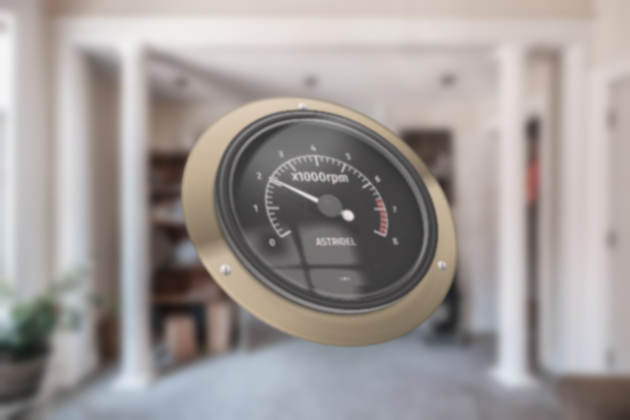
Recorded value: 2000 rpm
